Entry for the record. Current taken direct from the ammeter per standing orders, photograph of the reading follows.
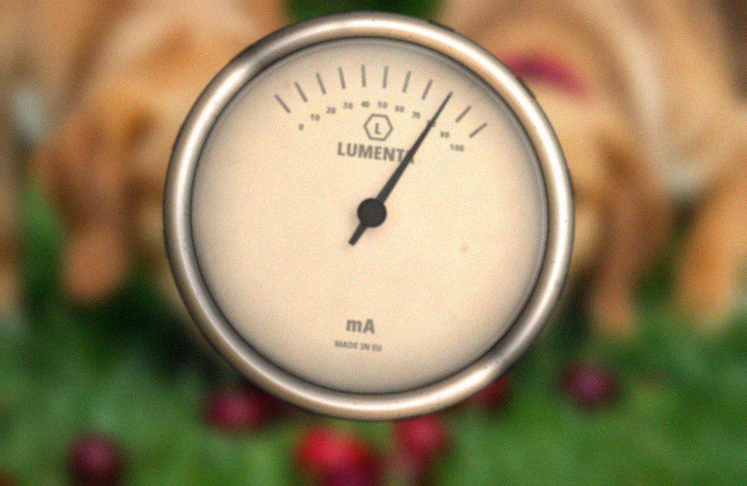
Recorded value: 80 mA
